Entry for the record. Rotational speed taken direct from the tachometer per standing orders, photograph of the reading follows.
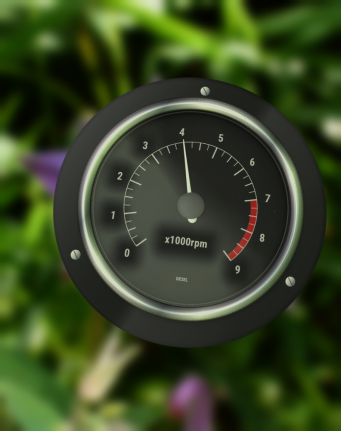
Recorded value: 4000 rpm
